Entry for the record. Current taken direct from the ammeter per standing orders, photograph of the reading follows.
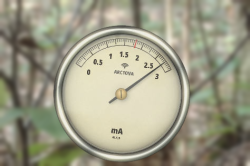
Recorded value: 2.75 mA
